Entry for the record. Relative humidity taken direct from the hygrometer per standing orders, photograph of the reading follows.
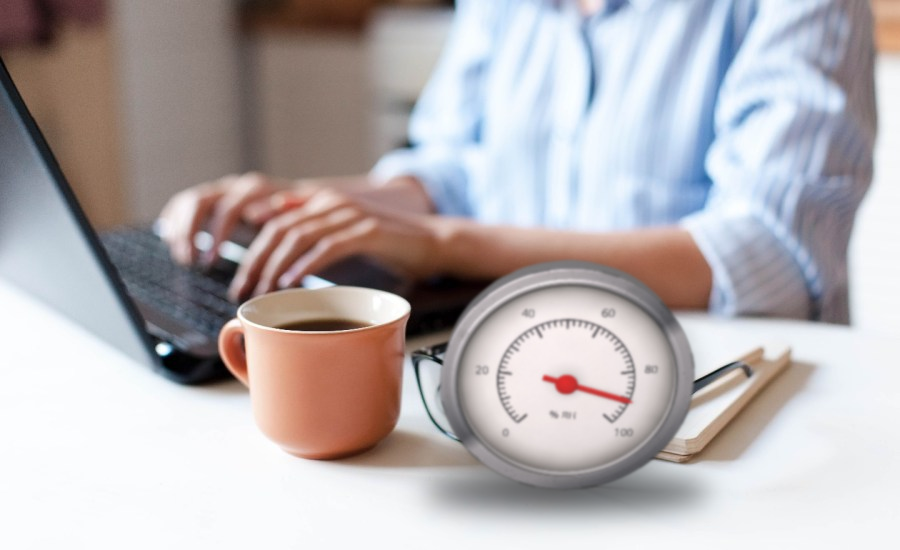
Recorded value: 90 %
